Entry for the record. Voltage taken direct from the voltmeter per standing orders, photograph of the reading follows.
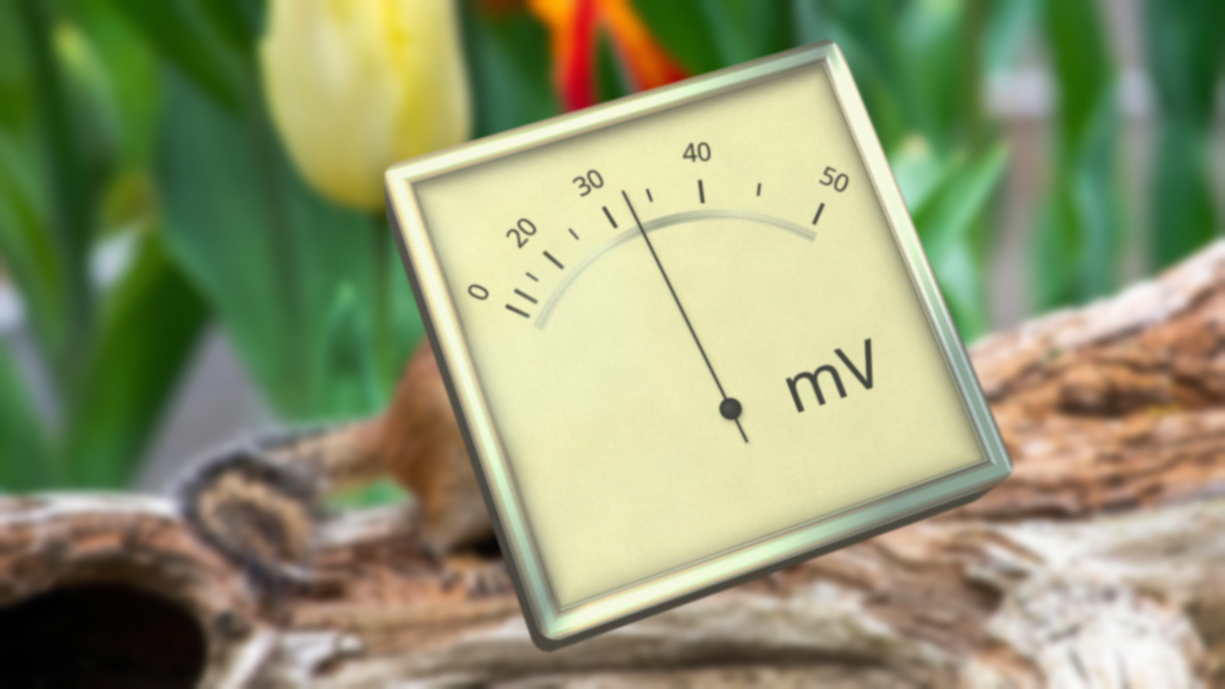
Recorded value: 32.5 mV
